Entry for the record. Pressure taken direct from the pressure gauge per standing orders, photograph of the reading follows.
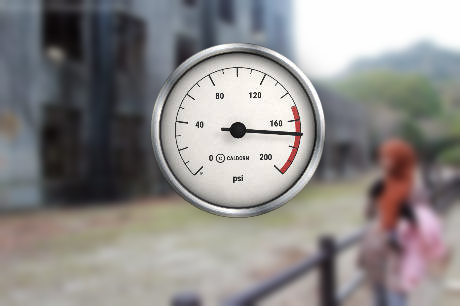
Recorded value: 170 psi
